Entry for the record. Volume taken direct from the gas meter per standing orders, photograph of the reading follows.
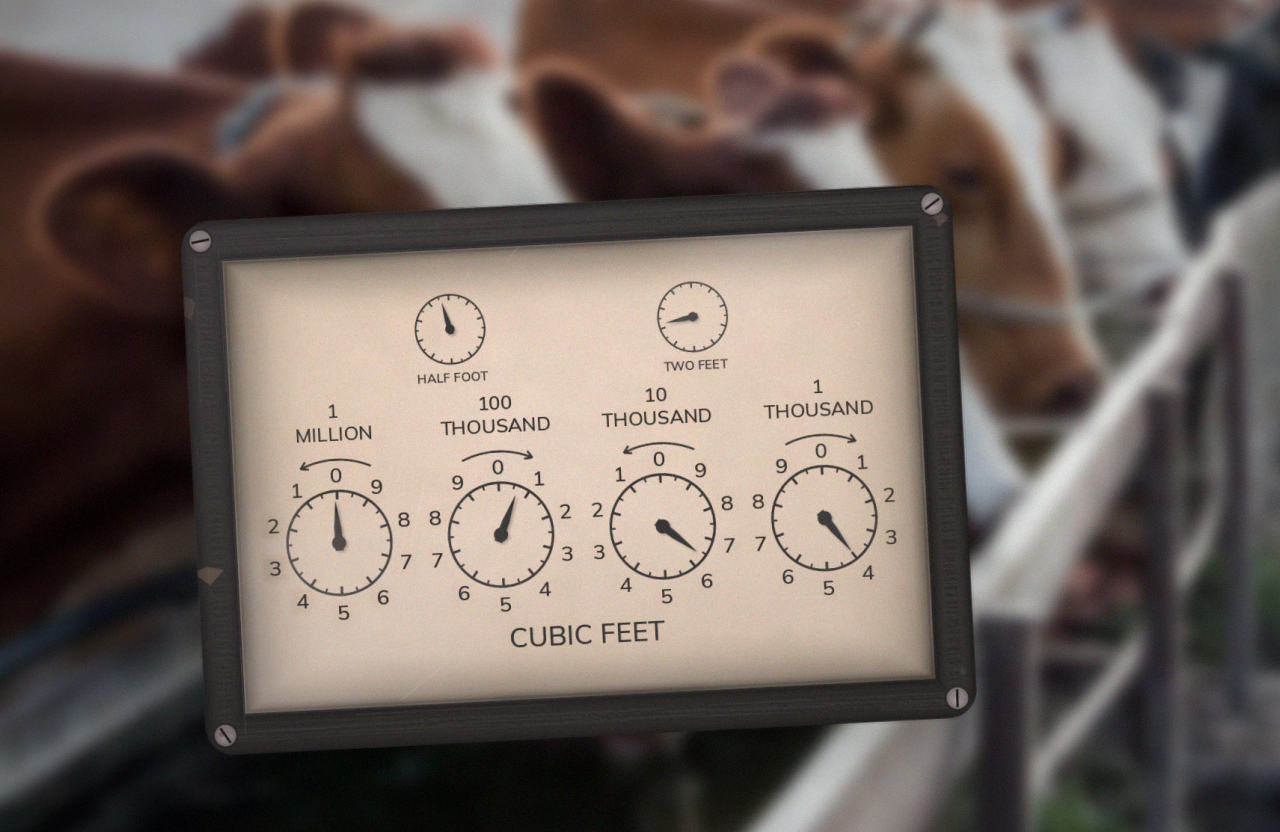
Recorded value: 6400 ft³
